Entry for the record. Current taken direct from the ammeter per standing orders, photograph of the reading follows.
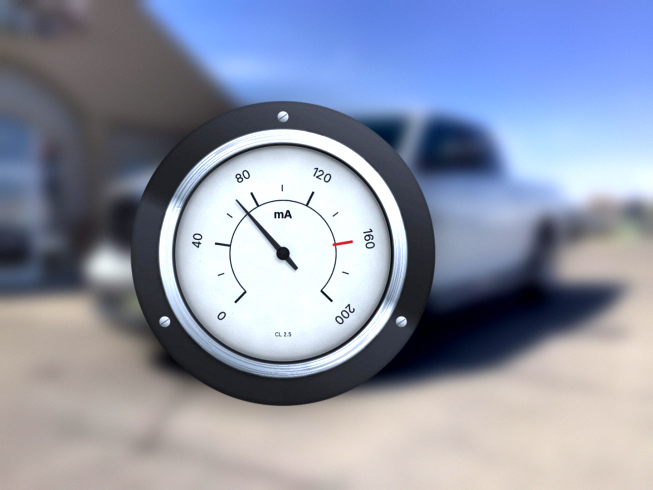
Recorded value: 70 mA
